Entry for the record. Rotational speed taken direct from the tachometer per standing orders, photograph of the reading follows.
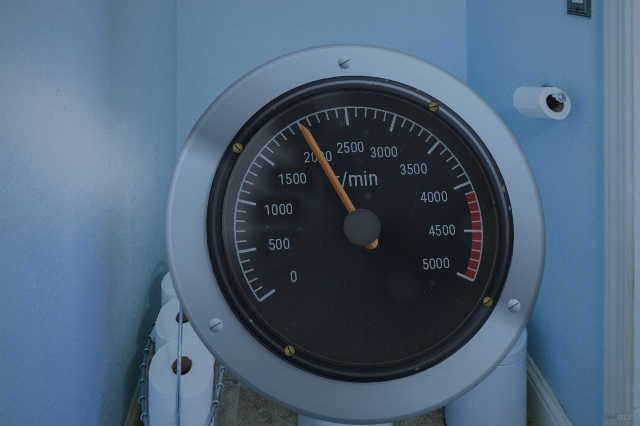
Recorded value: 2000 rpm
